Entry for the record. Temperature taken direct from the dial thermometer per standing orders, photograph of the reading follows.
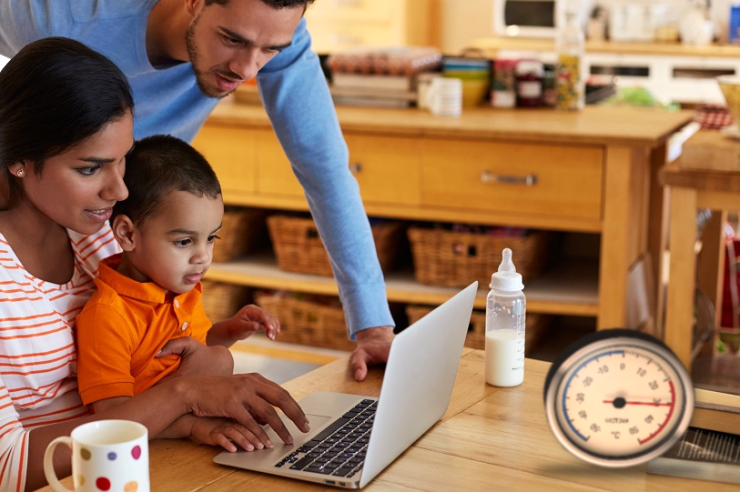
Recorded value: 30 °C
